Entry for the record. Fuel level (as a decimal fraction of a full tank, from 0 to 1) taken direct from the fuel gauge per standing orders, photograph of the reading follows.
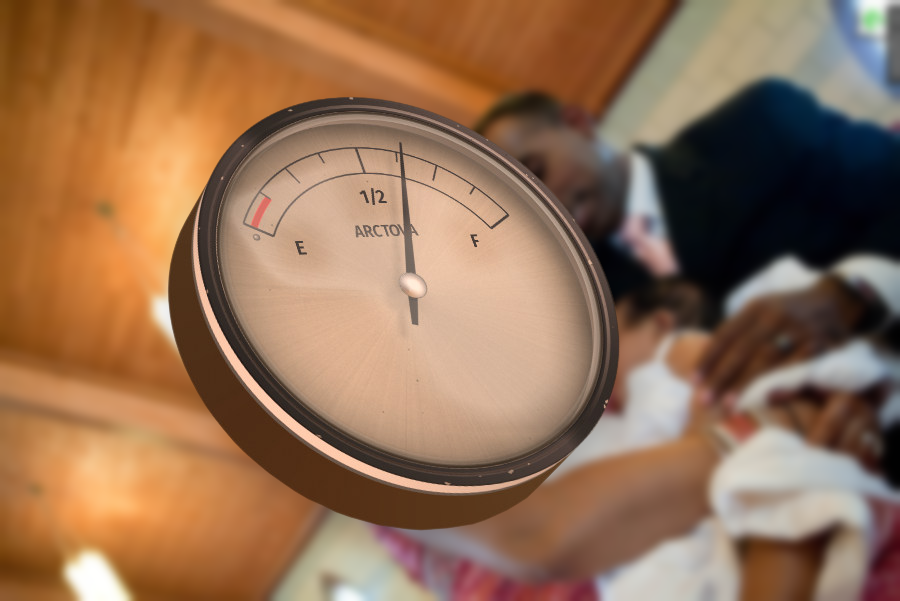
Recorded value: 0.625
